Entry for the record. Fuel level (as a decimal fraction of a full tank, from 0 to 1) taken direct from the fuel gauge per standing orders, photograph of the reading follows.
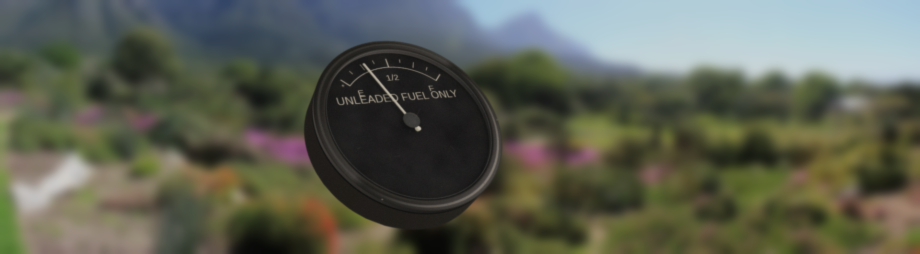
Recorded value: 0.25
